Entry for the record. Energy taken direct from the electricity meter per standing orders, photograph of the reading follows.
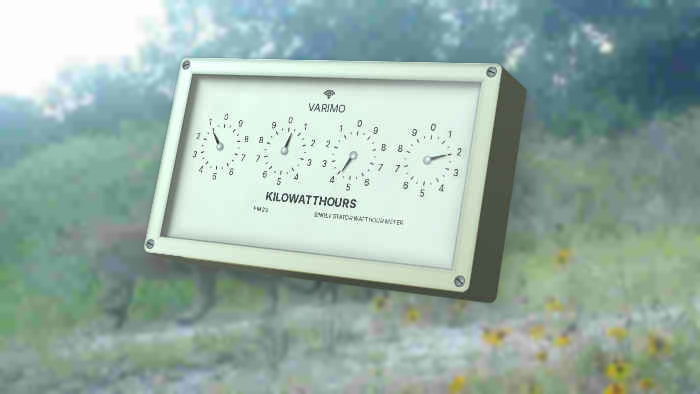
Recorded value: 1042 kWh
